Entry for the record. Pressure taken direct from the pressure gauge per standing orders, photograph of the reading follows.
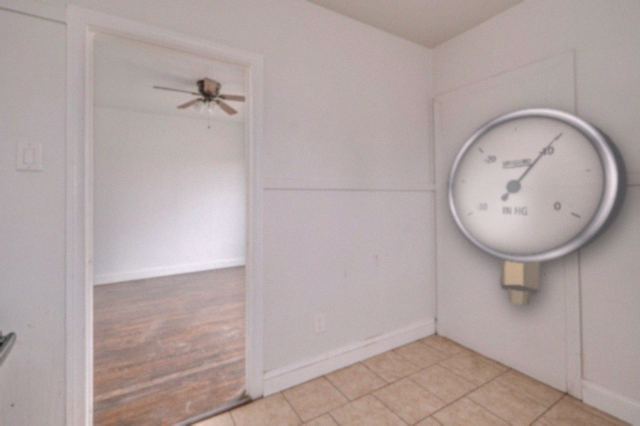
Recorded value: -10 inHg
